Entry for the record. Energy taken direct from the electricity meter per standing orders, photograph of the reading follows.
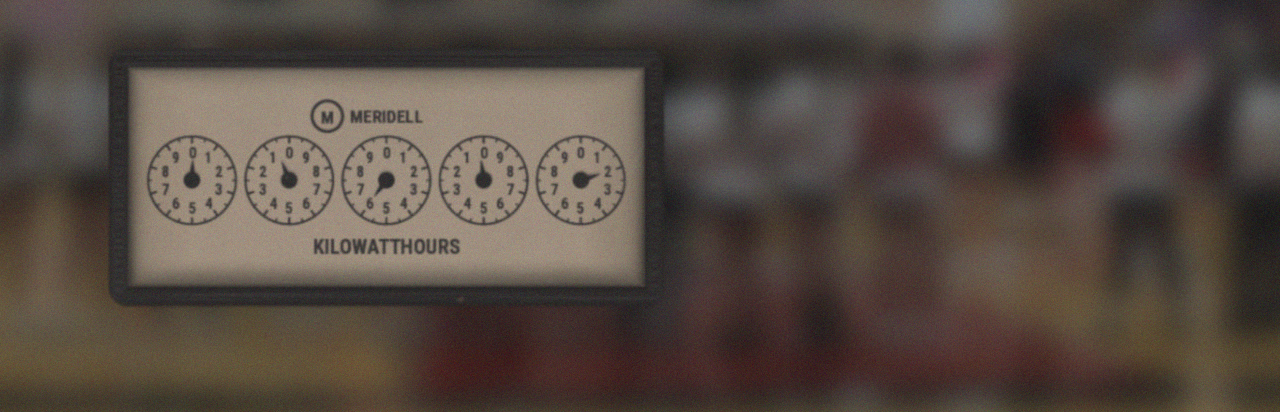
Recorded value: 602 kWh
